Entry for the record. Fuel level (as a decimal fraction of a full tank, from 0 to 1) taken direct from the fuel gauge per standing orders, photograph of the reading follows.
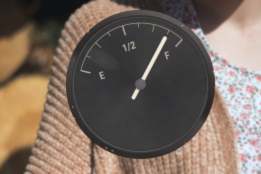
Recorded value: 0.875
